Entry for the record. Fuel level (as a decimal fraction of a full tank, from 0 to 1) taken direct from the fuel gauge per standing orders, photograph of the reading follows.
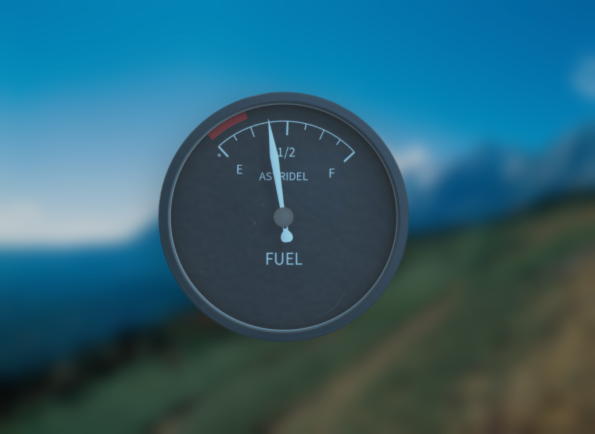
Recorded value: 0.375
